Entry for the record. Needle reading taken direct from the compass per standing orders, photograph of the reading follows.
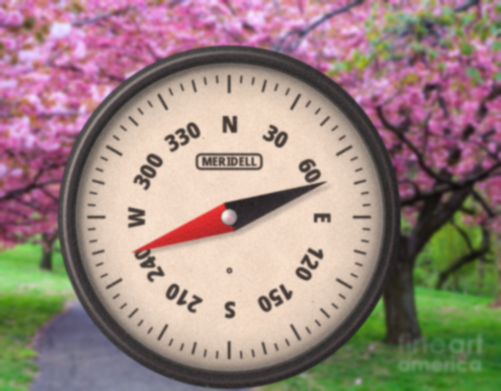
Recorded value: 250 °
